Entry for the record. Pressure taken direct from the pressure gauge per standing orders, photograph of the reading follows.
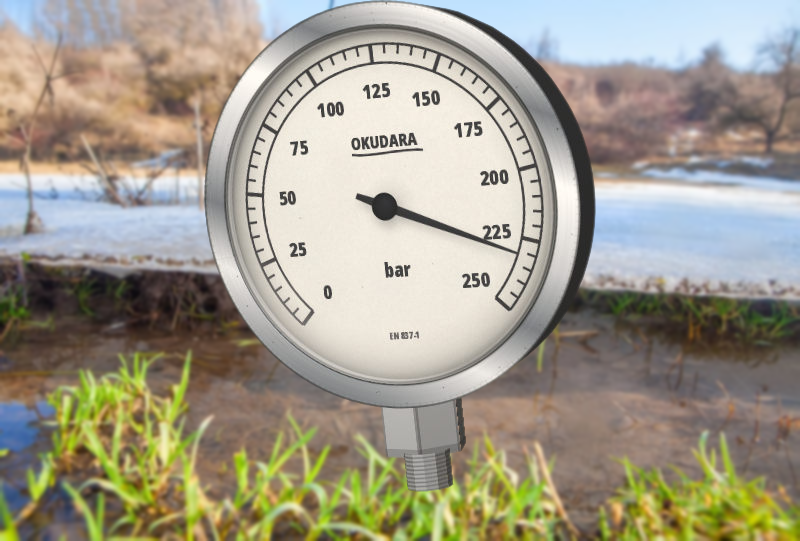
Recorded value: 230 bar
